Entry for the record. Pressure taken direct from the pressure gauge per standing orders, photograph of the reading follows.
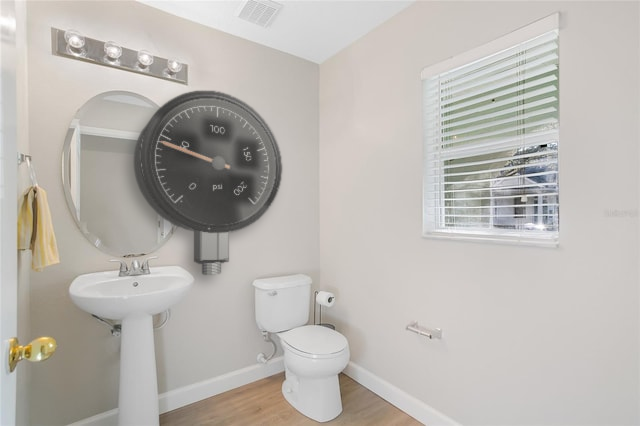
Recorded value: 45 psi
